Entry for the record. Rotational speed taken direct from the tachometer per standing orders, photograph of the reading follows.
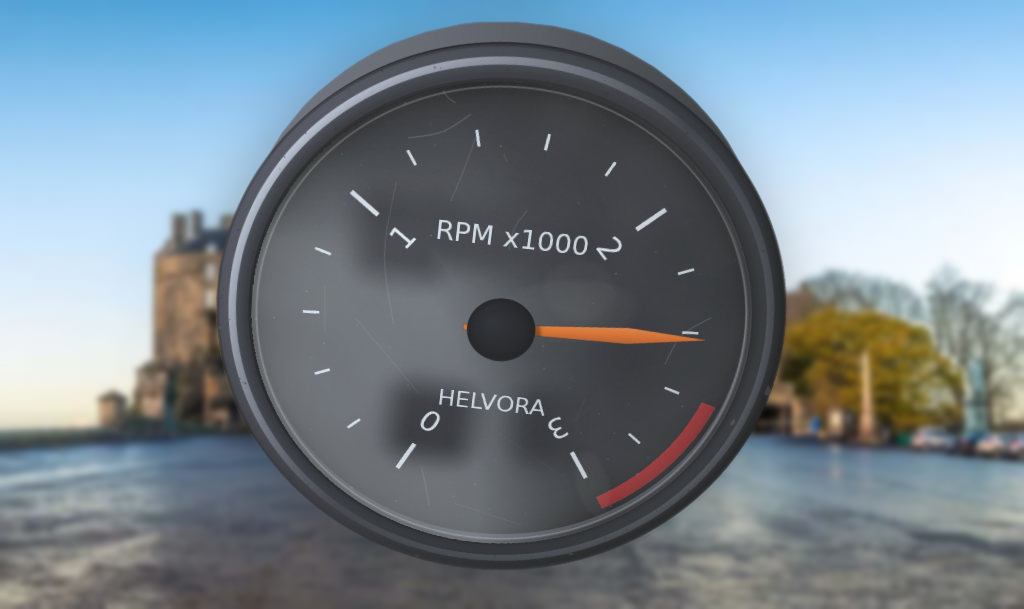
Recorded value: 2400 rpm
